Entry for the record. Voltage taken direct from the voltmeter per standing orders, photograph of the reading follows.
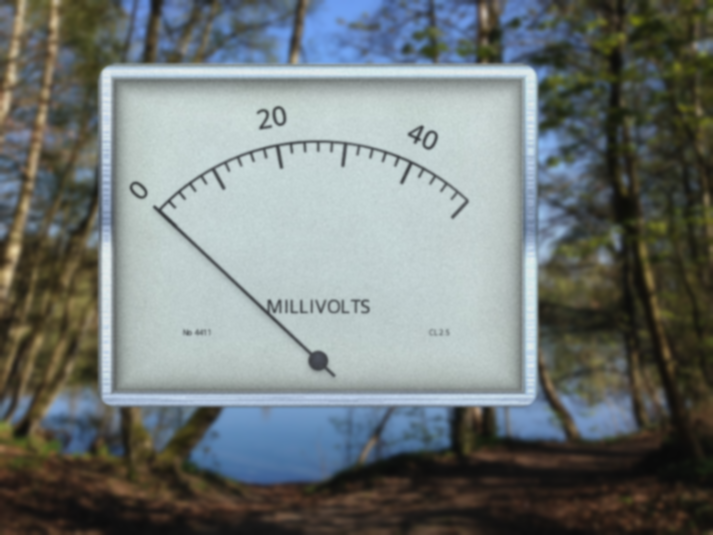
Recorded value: 0 mV
